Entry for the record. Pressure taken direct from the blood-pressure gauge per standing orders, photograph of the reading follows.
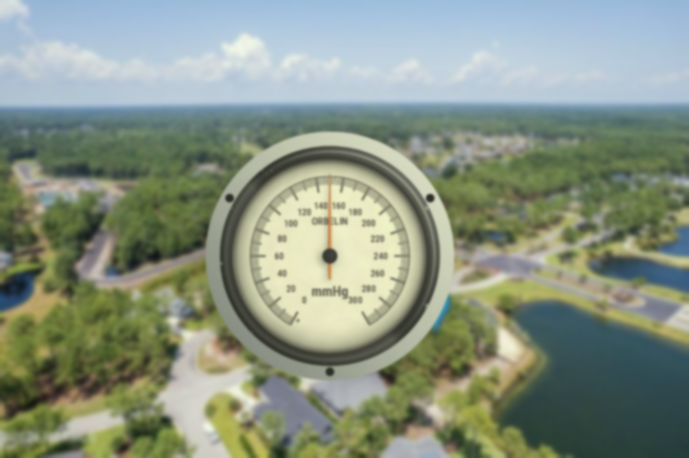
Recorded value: 150 mmHg
